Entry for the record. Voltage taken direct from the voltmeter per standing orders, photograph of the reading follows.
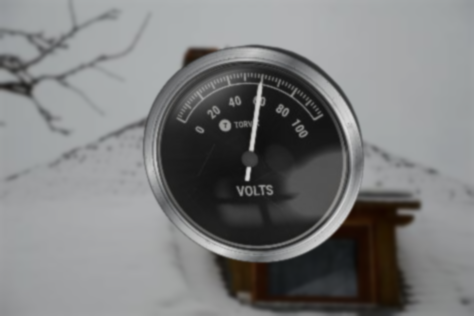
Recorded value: 60 V
